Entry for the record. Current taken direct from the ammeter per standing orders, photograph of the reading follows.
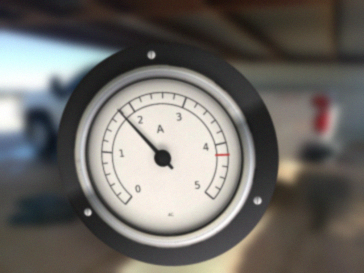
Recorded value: 1.8 A
